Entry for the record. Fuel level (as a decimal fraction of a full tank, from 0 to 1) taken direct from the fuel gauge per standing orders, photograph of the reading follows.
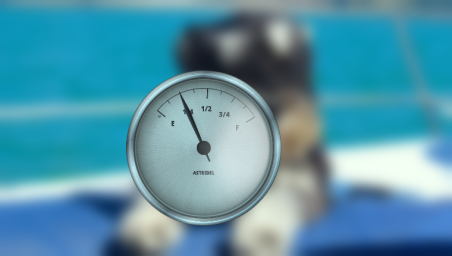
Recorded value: 0.25
